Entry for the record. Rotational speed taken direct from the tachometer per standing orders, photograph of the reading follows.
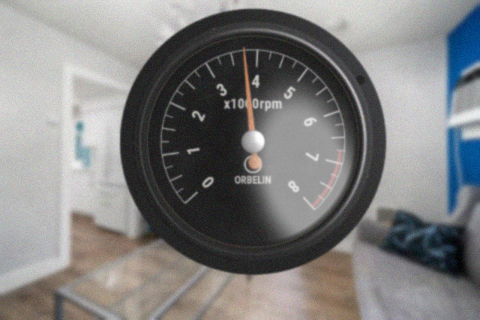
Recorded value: 3750 rpm
